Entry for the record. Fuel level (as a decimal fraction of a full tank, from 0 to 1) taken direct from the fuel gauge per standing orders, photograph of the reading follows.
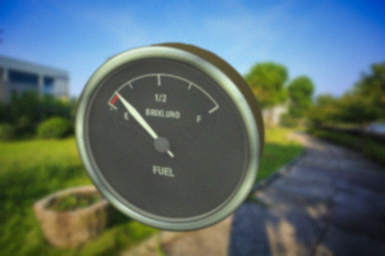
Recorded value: 0.125
